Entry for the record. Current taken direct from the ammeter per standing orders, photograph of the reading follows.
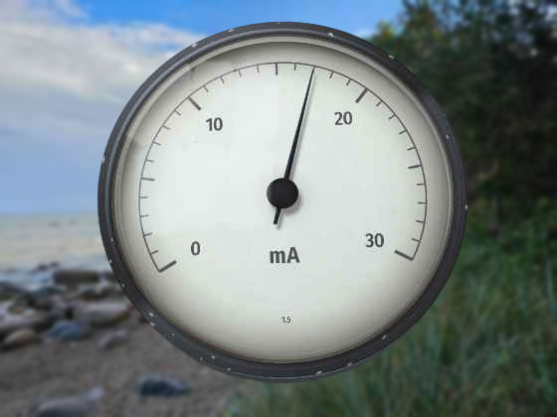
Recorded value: 17 mA
